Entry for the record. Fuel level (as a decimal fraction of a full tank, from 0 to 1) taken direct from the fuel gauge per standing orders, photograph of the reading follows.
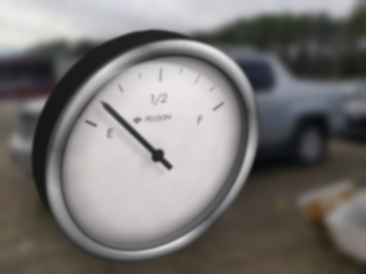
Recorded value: 0.125
